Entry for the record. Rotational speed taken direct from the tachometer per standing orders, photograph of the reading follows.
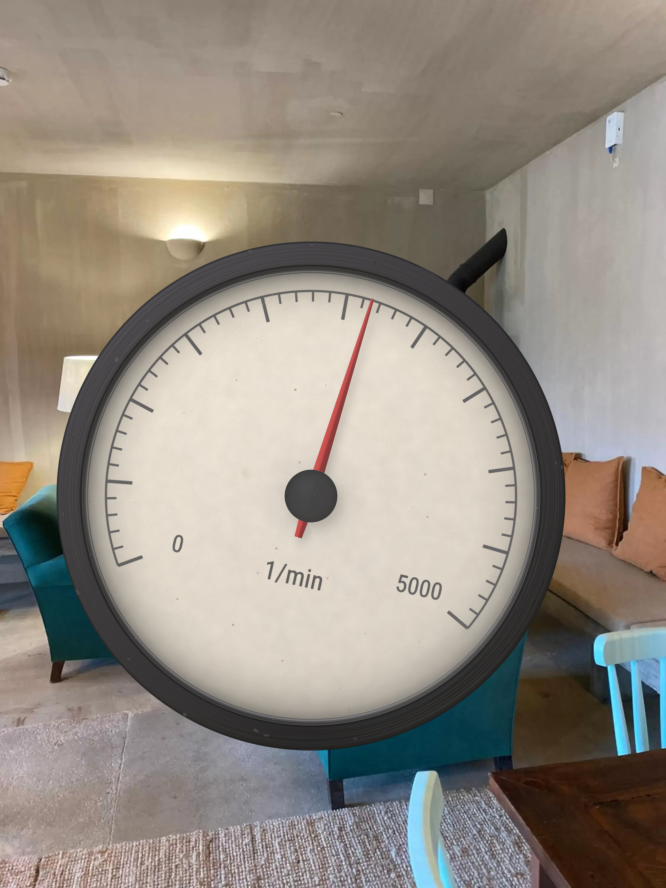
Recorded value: 2650 rpm
